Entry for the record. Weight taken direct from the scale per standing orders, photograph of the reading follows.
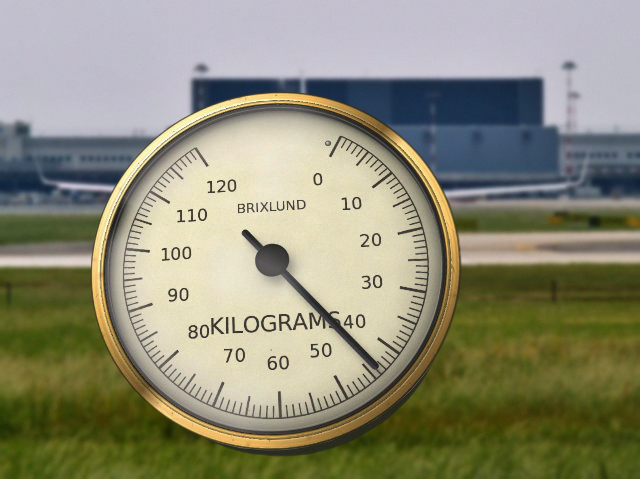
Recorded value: 44 kg
